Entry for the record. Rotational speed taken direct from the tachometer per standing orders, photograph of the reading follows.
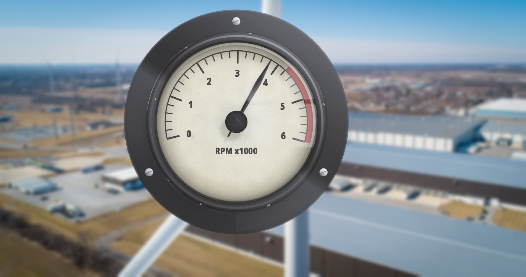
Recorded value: 3800 rpm
